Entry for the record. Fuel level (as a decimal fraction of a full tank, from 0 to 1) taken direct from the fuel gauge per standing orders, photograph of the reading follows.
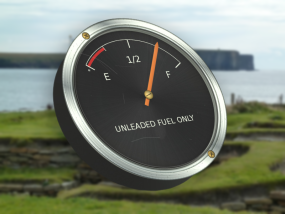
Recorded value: 0.75
